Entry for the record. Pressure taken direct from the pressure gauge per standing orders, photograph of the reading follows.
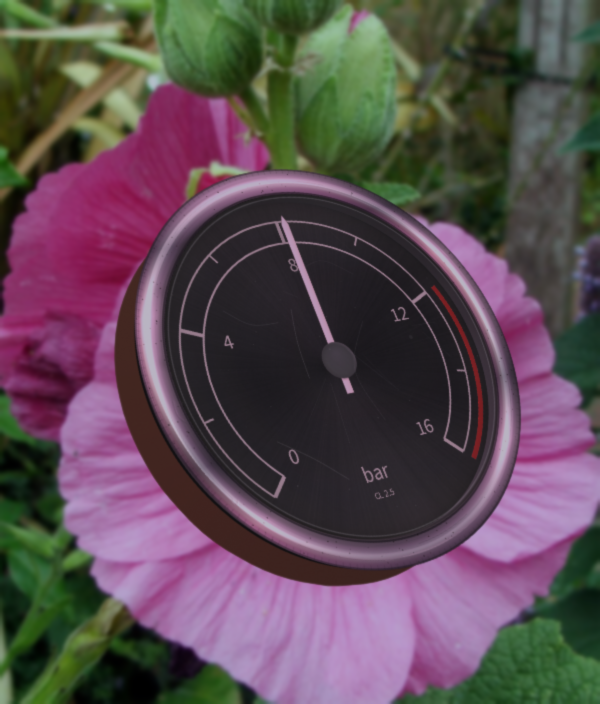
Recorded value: 8 bar
